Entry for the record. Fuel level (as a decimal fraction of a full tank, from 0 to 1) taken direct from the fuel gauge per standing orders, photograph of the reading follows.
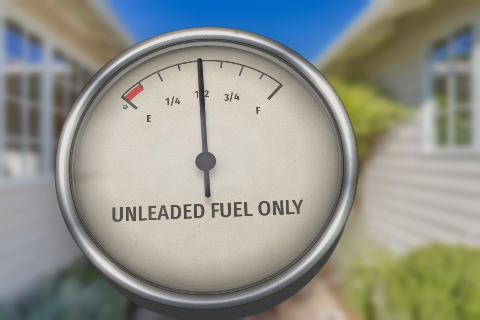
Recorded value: 0.5
